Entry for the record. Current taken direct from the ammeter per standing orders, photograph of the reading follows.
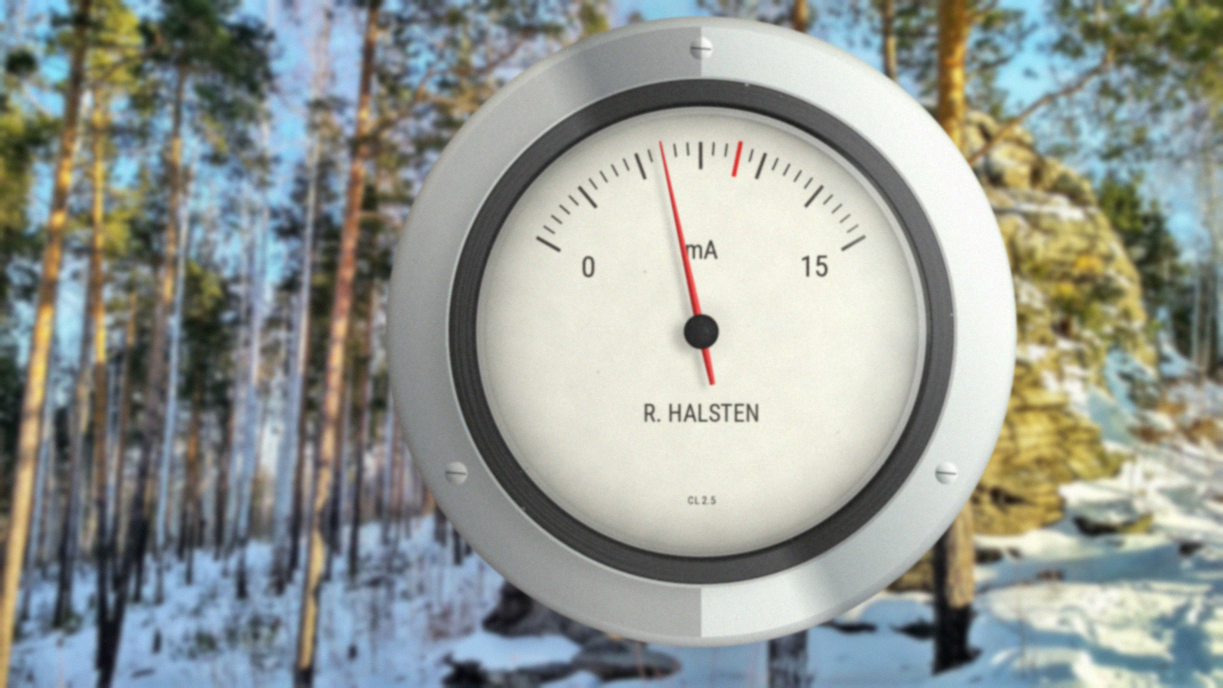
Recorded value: 6 mA
